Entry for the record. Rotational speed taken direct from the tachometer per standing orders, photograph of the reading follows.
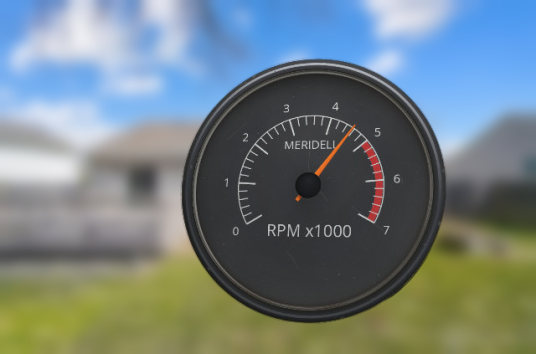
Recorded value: 4600 rpm
